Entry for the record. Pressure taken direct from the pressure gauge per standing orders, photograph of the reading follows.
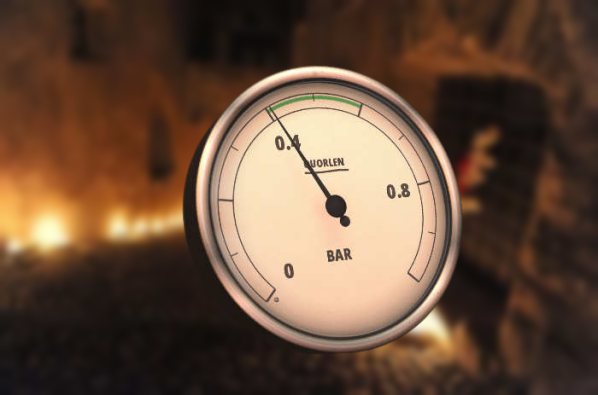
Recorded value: 0.4 bar
